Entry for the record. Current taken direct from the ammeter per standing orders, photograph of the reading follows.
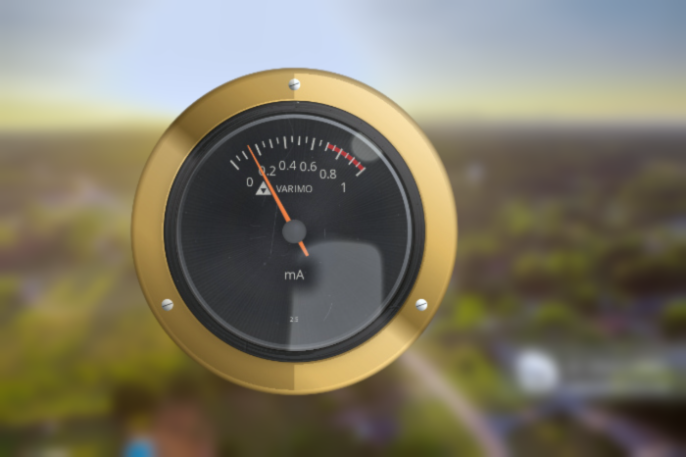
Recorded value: 0.15 mA
